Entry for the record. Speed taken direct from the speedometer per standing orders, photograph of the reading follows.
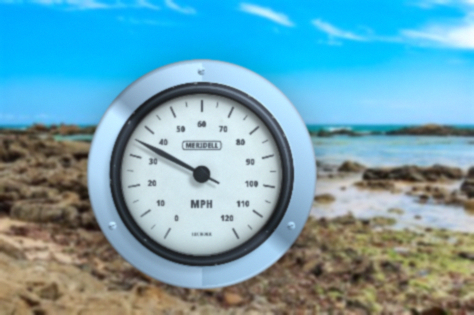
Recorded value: 35 mph
